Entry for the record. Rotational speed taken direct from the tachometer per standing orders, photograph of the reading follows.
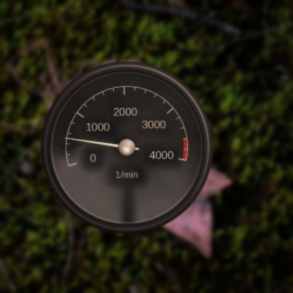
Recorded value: 500 rpm
